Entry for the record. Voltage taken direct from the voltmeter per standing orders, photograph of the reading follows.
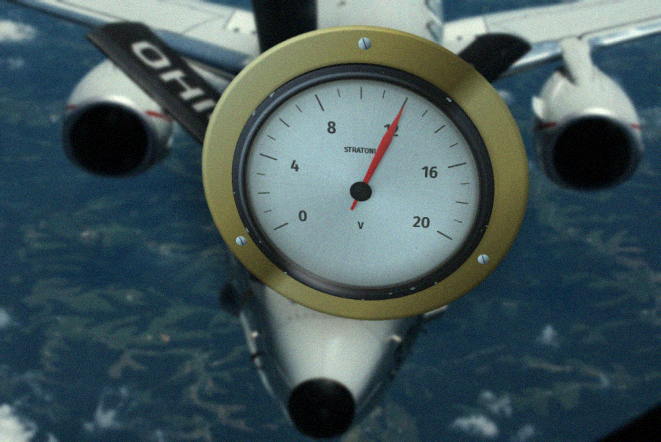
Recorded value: 12 V
